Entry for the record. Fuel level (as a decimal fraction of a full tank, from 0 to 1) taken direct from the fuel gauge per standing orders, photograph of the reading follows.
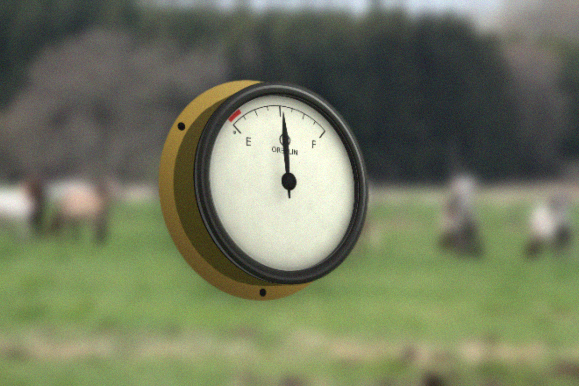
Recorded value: 0.5
